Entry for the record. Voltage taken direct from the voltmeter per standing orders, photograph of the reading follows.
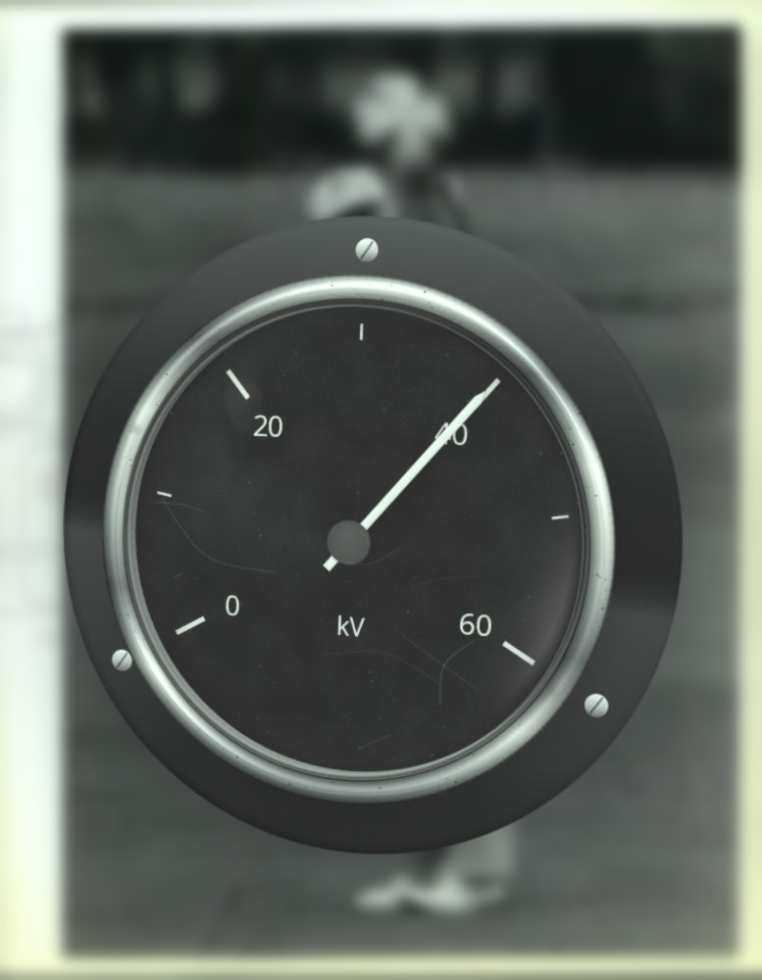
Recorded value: 40 kV
